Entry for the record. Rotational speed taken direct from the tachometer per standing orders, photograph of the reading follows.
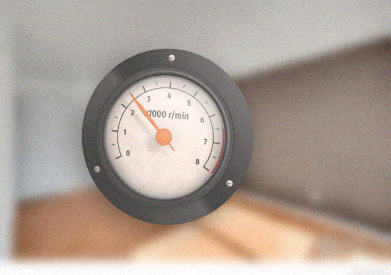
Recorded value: 2500 rpm
